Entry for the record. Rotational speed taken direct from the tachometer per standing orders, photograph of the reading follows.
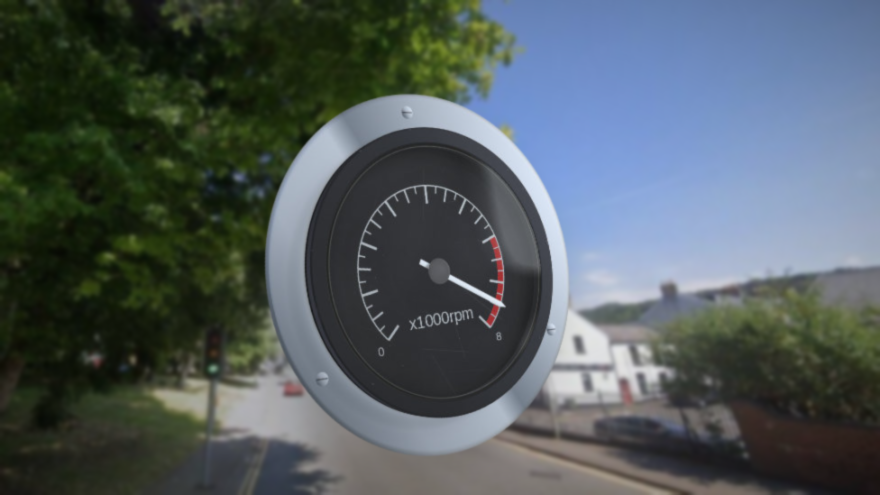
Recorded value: 7500 rpm
